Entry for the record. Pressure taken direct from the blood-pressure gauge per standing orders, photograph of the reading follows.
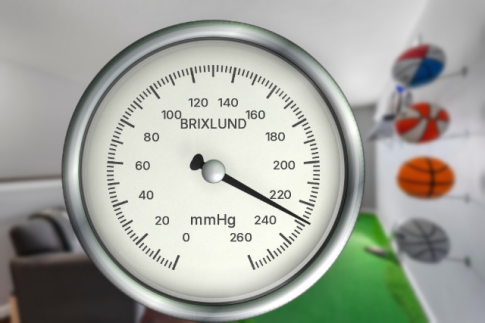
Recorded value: 228 mmHg
